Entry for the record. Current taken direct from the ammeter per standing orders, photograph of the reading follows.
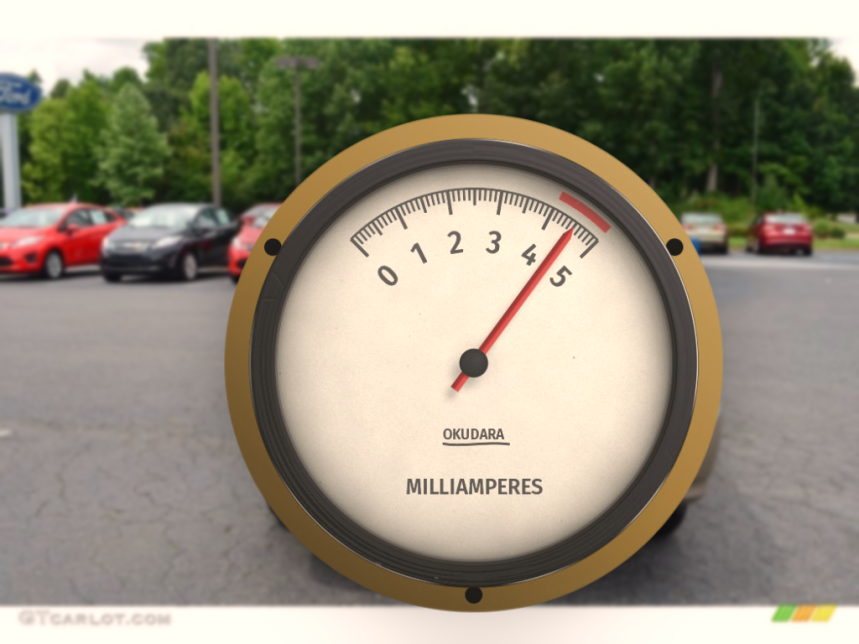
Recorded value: 4.5 mA
